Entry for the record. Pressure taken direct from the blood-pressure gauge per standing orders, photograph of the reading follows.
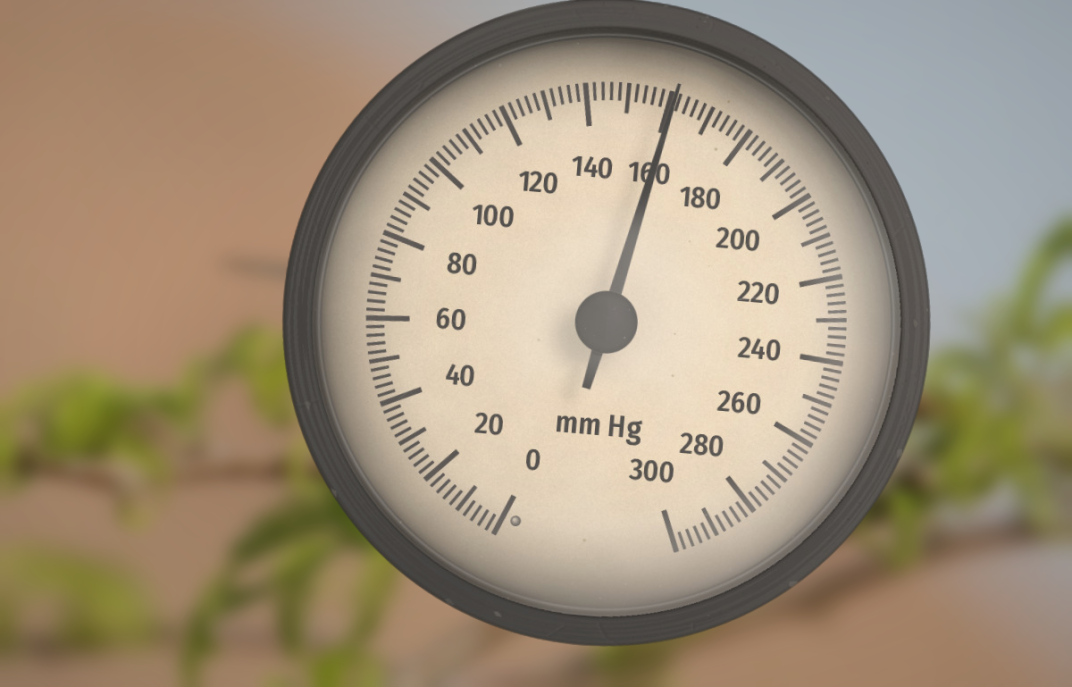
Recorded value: 161 mmHg
